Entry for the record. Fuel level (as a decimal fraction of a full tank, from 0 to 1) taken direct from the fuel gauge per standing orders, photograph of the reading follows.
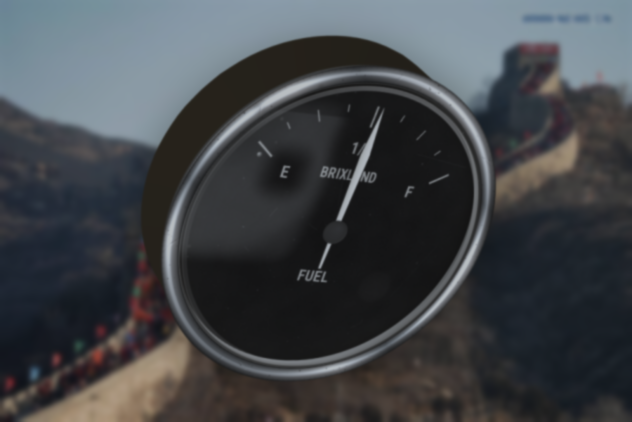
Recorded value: 0.5
